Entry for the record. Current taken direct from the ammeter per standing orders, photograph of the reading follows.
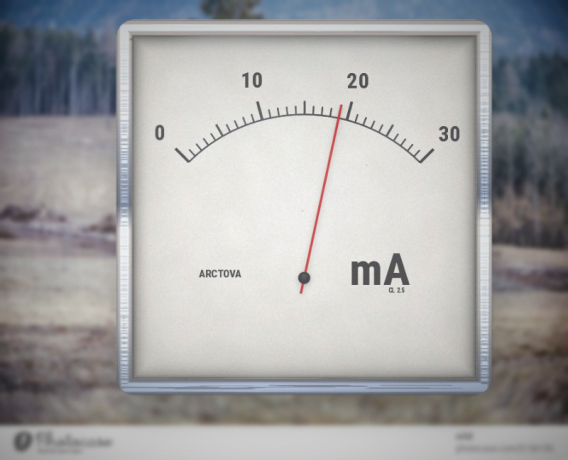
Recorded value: 19 mA
